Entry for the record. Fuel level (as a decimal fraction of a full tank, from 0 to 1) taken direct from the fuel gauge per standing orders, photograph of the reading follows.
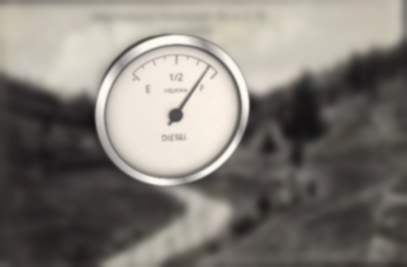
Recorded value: 0.875
